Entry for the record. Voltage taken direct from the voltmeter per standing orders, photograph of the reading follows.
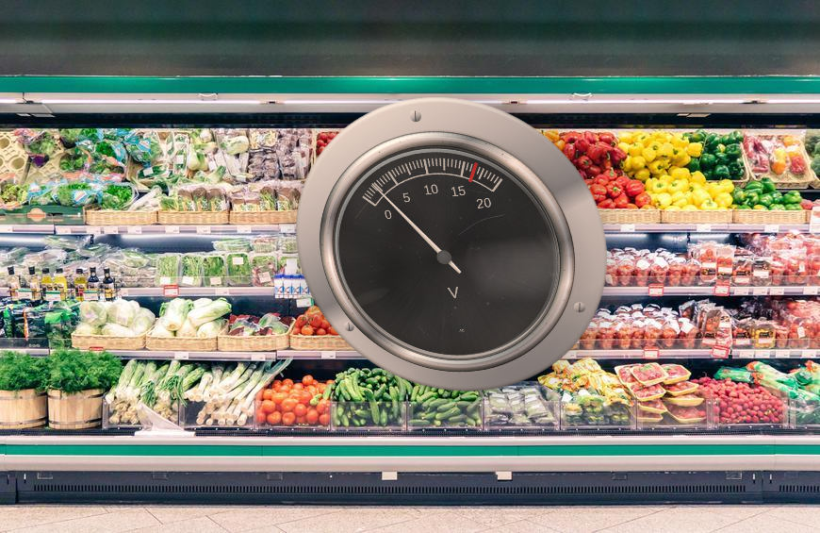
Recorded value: 2.5 V
